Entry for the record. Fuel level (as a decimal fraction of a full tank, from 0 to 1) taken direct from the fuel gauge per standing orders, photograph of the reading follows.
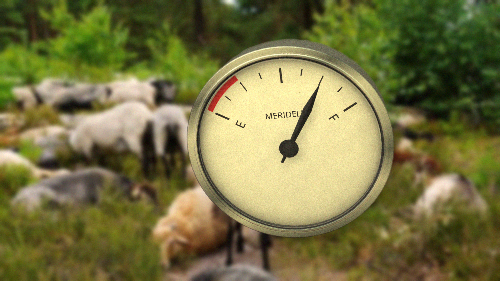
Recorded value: 0.75
